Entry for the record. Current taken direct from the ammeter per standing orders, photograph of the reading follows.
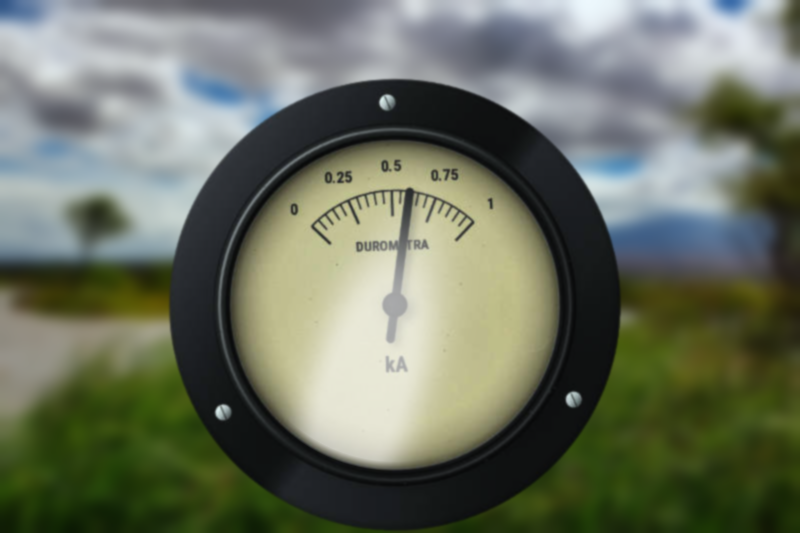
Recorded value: 0.6 kA
